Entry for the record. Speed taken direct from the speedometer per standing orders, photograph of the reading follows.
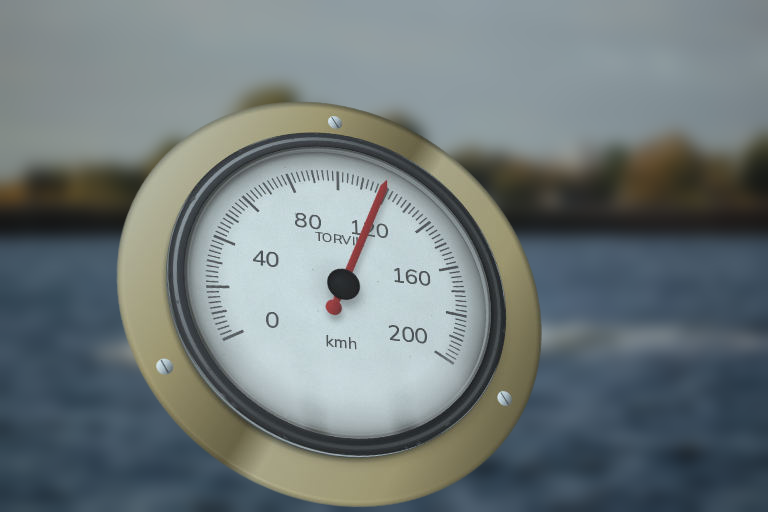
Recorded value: 118 km/h
